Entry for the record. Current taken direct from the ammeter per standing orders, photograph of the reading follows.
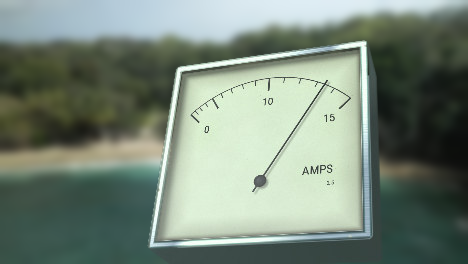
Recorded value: 13.5 A
